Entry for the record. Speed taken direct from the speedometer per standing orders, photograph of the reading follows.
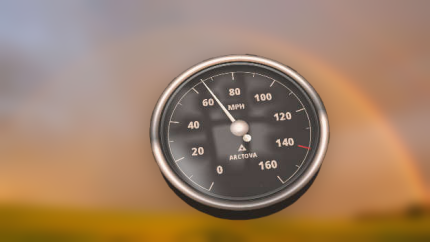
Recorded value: 65 mph
